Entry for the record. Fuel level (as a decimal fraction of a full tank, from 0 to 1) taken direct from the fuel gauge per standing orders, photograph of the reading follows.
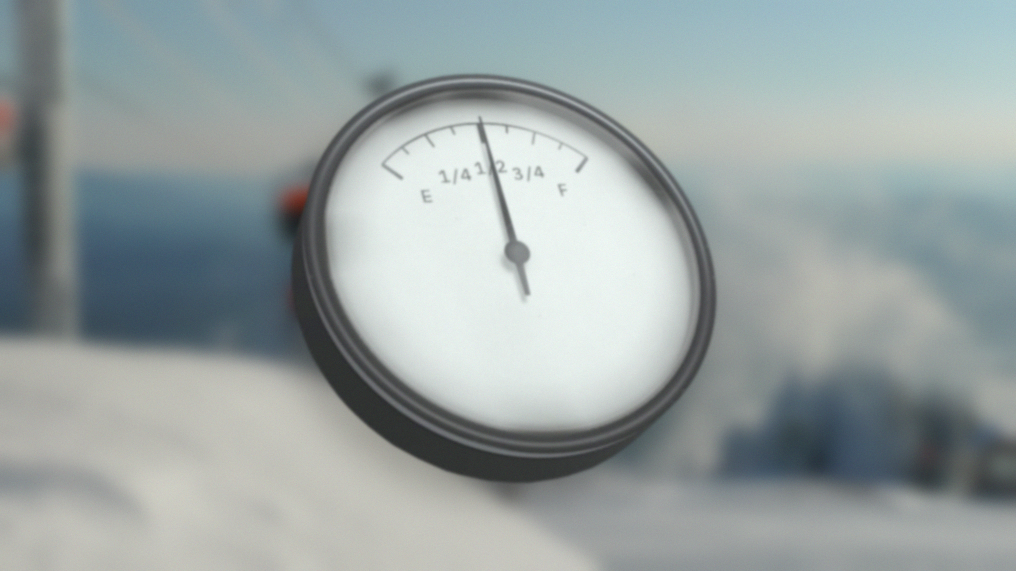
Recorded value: 0.5
